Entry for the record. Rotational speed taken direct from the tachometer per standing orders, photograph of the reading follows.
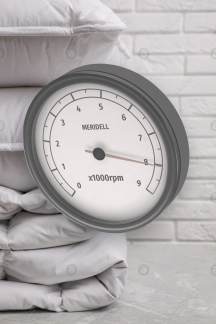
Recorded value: 8000 rpm
